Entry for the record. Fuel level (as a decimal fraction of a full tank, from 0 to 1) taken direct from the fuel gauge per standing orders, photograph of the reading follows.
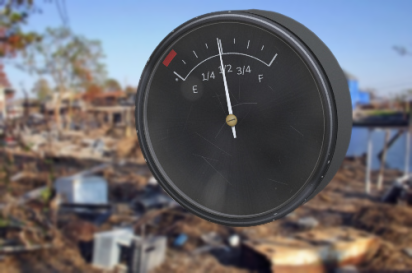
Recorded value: 0.5
